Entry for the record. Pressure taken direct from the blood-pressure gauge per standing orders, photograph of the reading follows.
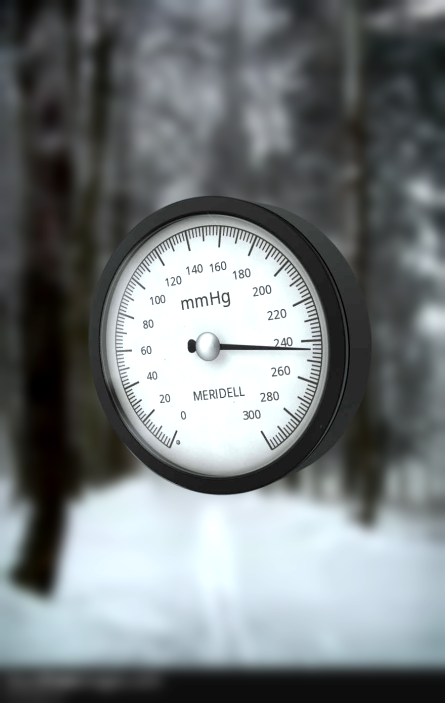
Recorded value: 244 mmHg
